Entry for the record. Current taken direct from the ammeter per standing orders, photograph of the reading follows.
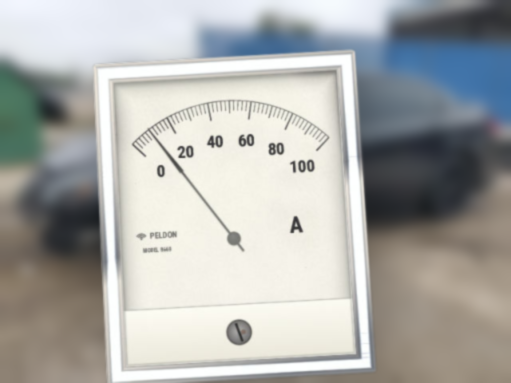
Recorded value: 10 A
